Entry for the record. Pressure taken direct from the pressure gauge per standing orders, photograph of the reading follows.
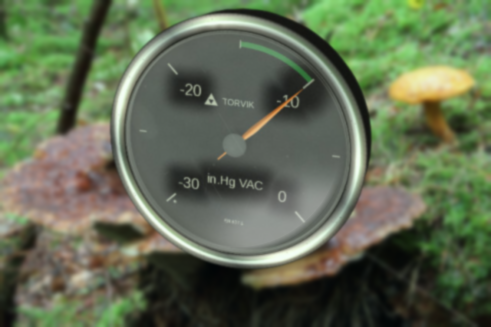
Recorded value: -10 inHg
